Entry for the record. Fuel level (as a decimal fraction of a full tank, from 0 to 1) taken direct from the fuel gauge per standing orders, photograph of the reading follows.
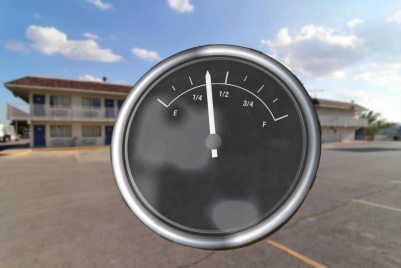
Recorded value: 0.375
